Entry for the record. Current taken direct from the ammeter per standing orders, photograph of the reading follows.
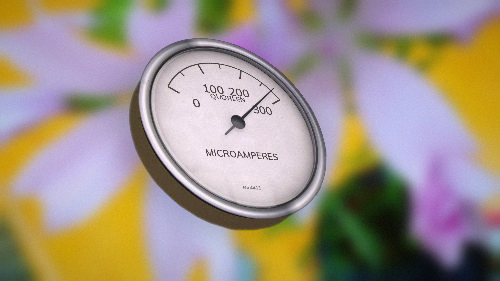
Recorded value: 275 µA
